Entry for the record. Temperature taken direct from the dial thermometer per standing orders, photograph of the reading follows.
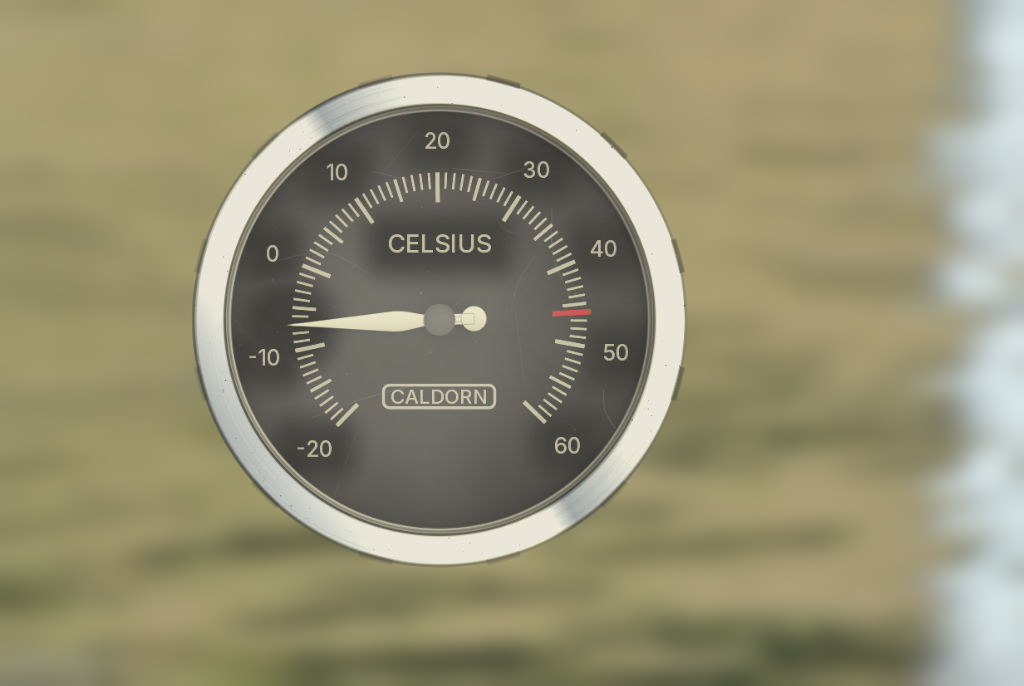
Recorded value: -7 °C
